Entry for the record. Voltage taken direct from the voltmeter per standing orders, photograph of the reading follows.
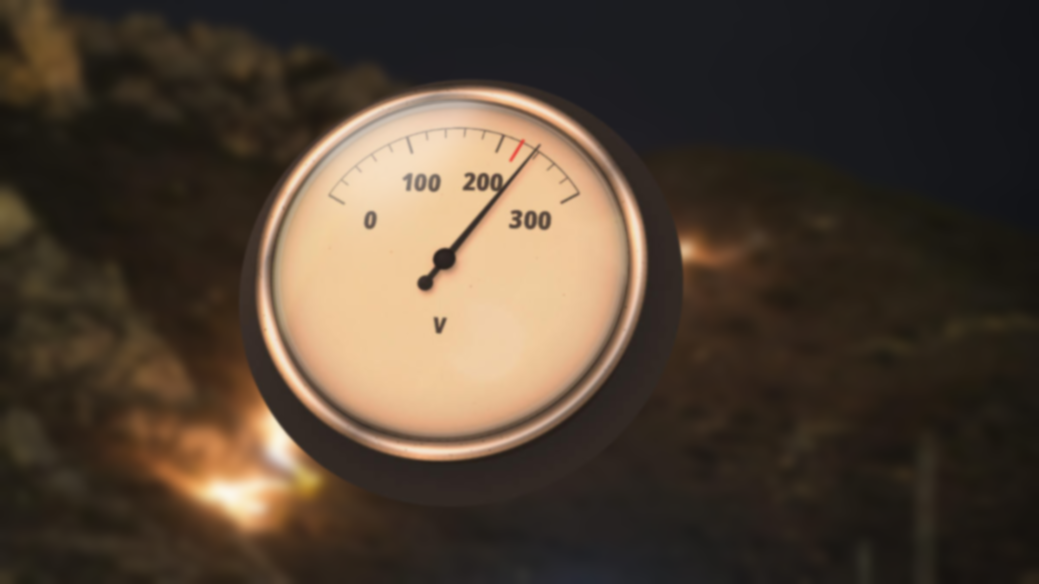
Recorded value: 240 V
